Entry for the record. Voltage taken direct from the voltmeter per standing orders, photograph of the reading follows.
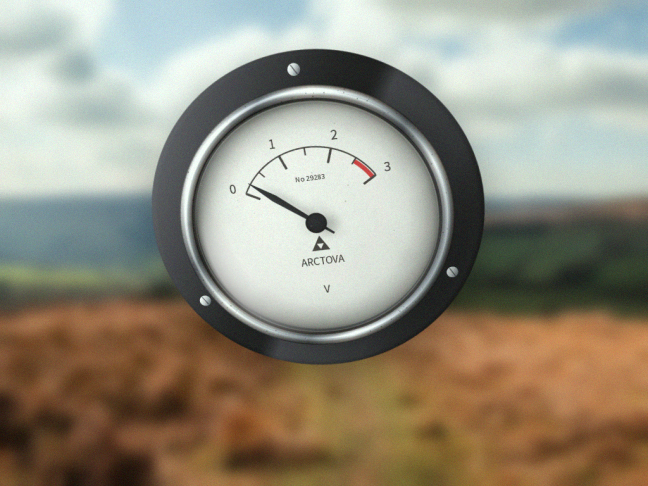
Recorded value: 0.25 V
